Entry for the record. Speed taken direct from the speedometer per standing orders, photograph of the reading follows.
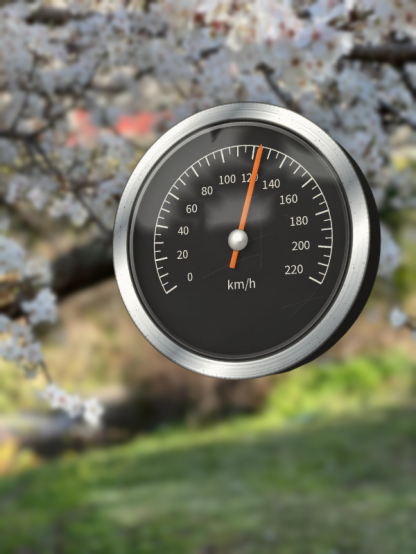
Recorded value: 125 km/h
